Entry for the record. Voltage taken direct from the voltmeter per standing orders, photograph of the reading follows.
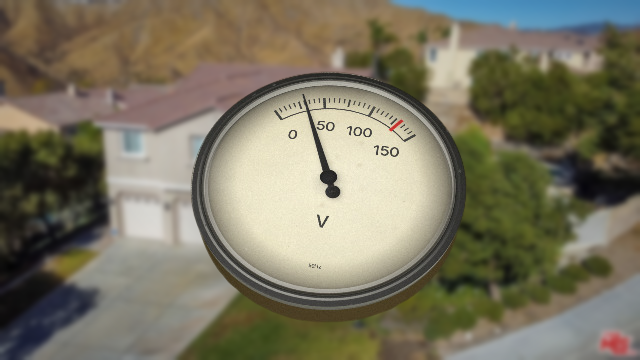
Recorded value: 30 V
